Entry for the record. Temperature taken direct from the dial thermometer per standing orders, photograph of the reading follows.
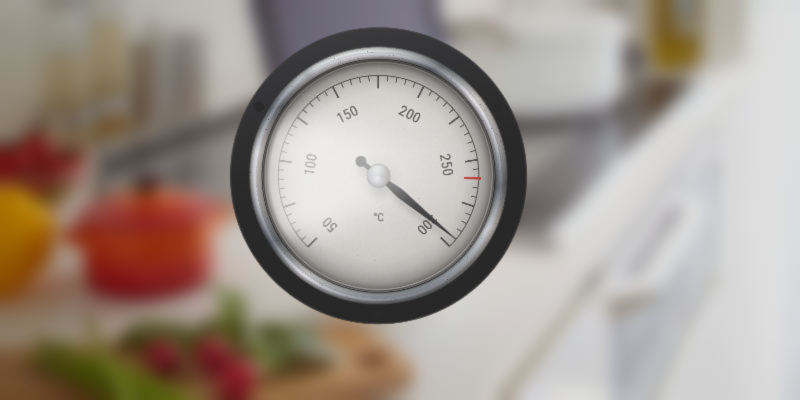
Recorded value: 295 °C
